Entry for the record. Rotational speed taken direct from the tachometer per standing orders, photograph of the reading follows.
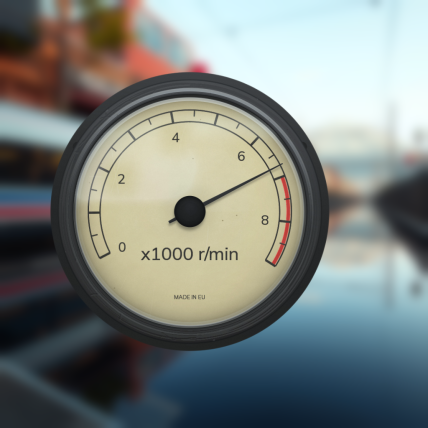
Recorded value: 6750 rpm
